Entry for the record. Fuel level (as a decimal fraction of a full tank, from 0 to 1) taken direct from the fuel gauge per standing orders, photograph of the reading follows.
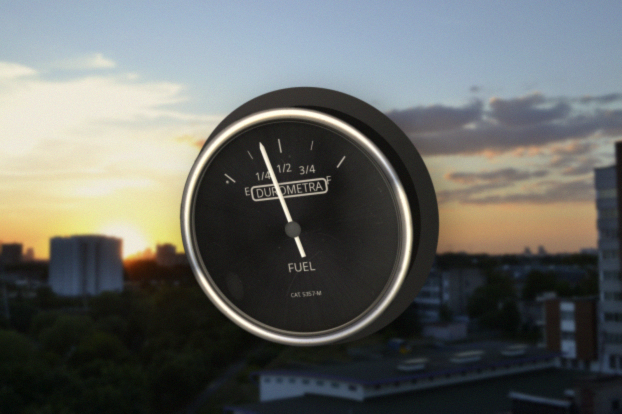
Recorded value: 0.375
